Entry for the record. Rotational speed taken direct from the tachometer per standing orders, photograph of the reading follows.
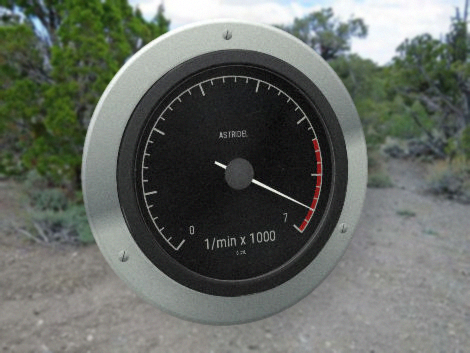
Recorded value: 6600 rpm
